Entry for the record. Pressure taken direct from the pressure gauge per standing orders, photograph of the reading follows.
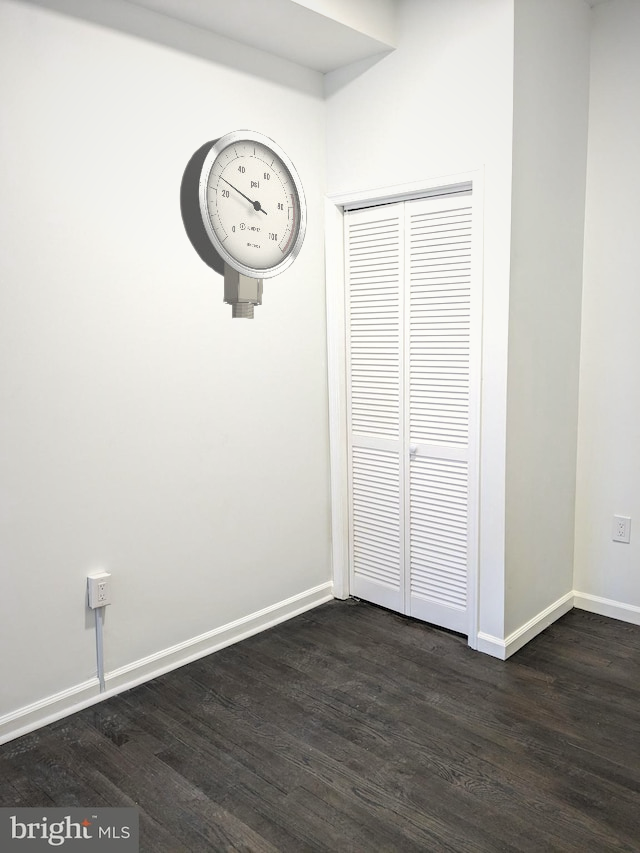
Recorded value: 25 psi
